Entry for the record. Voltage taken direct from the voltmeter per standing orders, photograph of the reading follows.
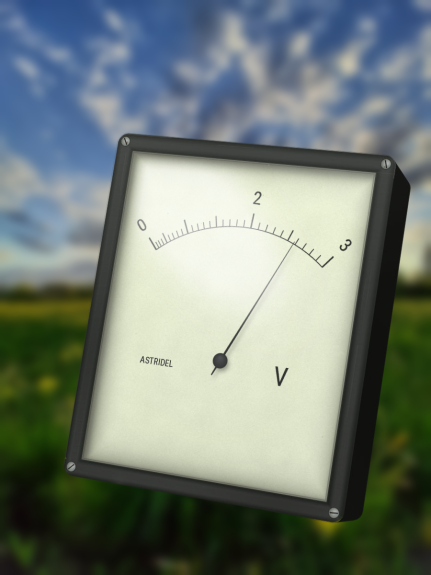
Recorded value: 2.6 V
